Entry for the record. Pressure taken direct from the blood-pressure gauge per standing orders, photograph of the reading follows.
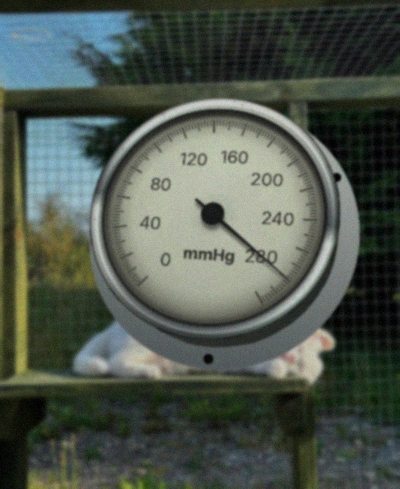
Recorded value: 280 mmHg
